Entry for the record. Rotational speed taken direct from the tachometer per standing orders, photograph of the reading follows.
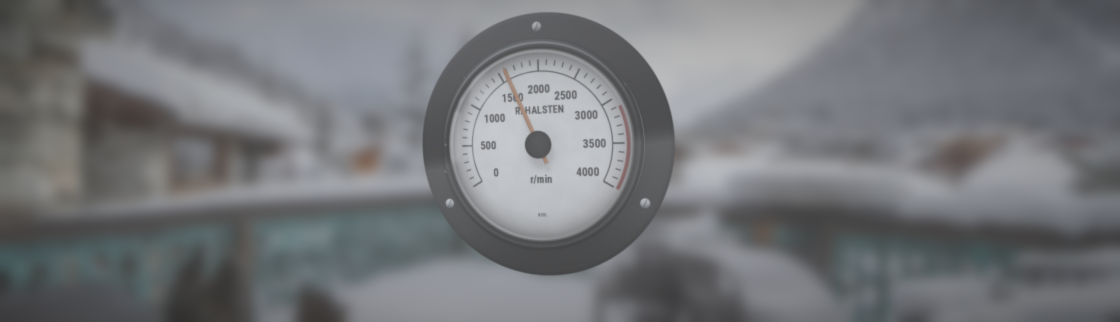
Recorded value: 1600 rpm
